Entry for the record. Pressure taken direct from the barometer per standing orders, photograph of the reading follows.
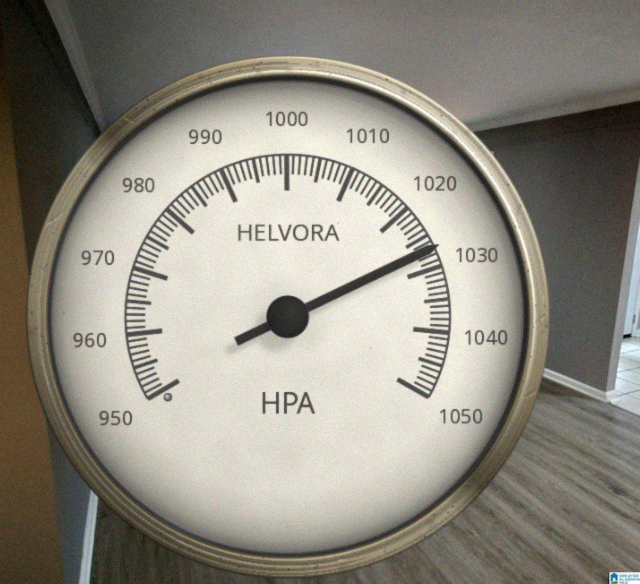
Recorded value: 1027 hPa
